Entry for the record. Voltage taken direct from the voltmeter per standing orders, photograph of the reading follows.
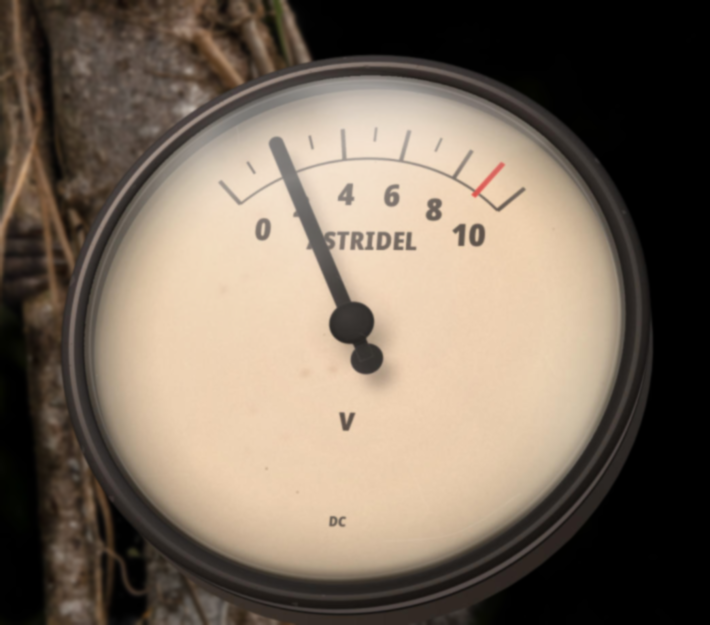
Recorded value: 2 V
